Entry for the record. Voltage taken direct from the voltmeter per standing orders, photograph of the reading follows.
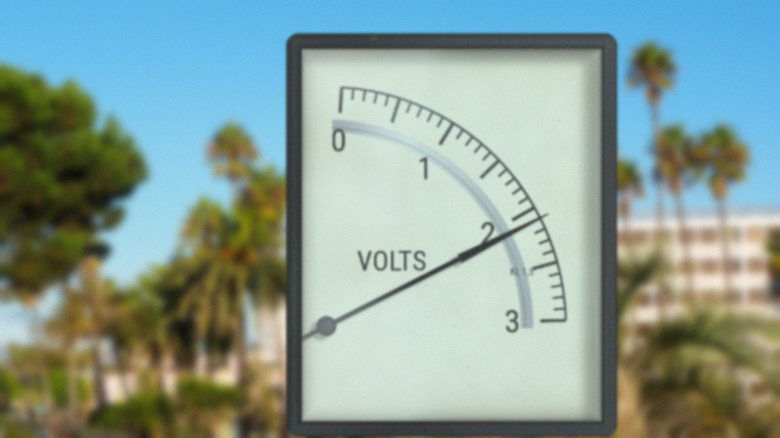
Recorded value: 2.1 V
